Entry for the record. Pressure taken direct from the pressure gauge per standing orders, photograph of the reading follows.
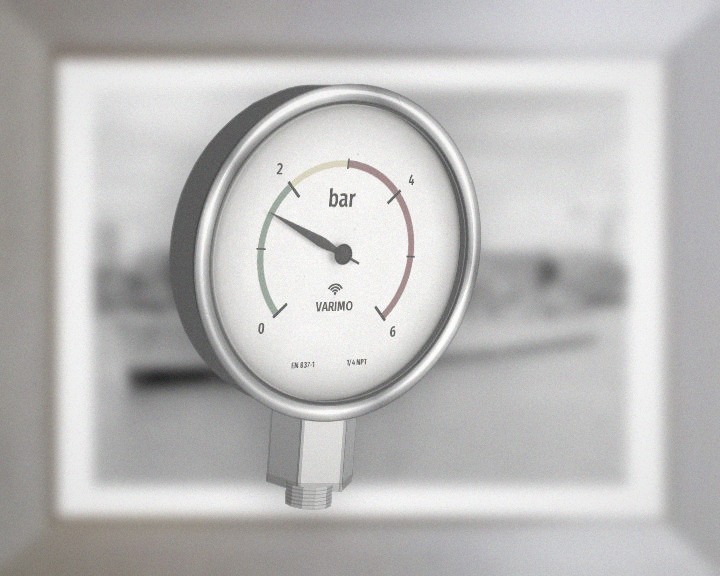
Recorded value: 1.5 bar
